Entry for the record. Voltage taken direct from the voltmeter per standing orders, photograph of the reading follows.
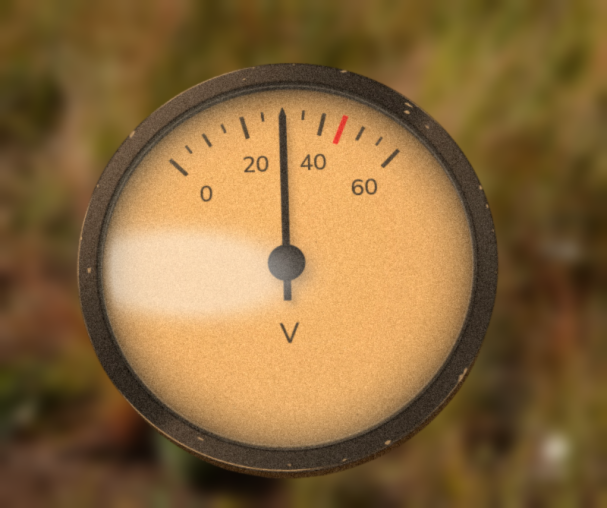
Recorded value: 30 V
